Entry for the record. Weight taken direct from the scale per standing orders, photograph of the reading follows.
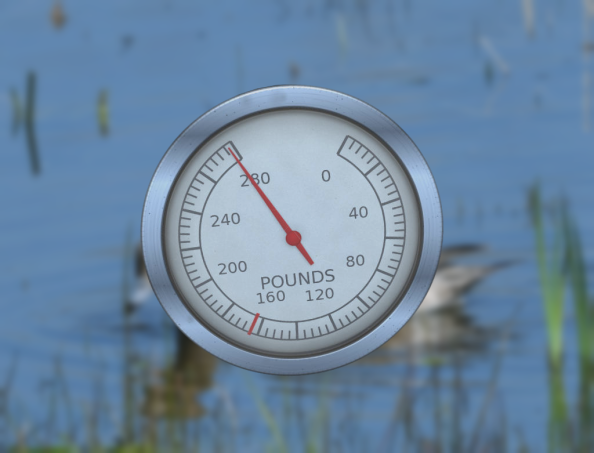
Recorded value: 278 lb
